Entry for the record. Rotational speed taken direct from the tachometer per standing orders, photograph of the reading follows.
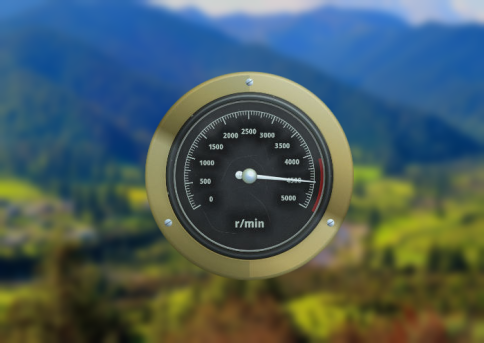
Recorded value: 4500 rpm
